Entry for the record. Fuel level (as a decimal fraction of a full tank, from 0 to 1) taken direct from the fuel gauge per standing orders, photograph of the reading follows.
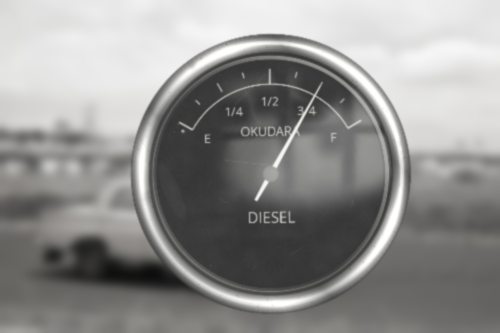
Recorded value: 0.75
